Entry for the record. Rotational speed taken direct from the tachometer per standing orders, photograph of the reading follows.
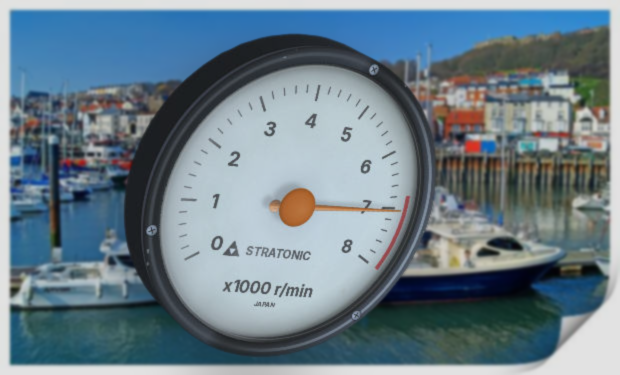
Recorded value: 7000 rpm
